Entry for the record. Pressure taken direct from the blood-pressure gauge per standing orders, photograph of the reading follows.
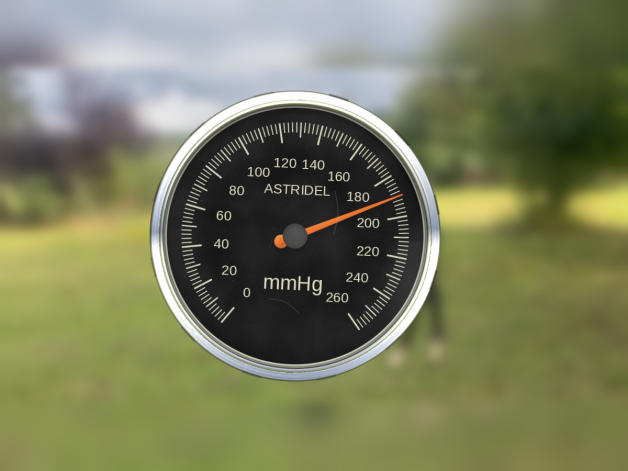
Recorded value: 190 mmHg
